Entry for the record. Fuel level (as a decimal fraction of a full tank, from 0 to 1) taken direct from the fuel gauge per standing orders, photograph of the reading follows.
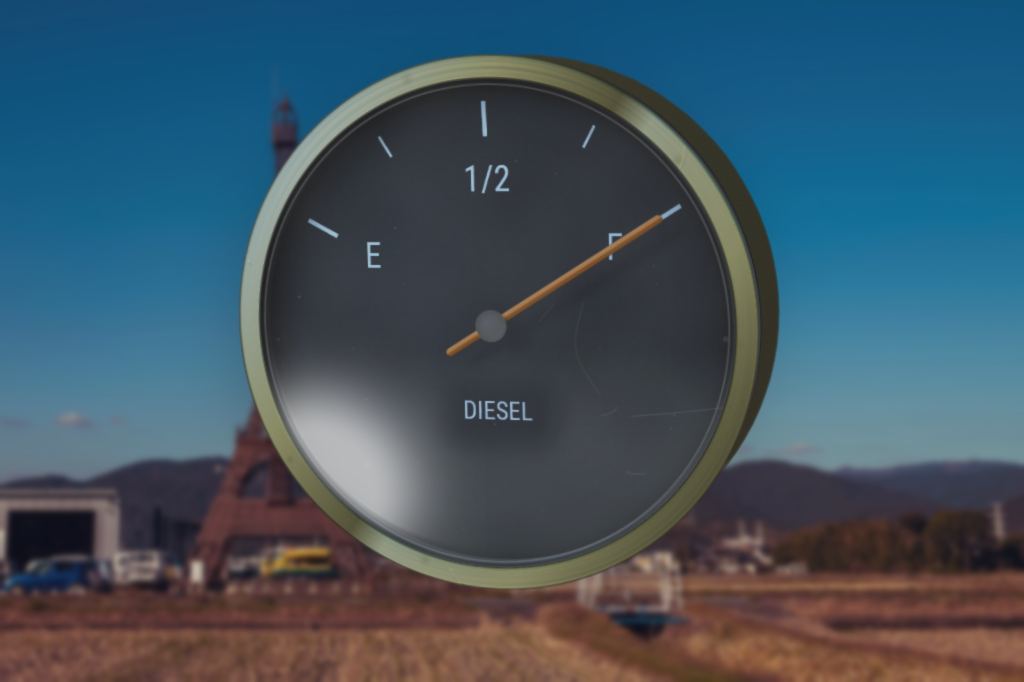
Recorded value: 1
